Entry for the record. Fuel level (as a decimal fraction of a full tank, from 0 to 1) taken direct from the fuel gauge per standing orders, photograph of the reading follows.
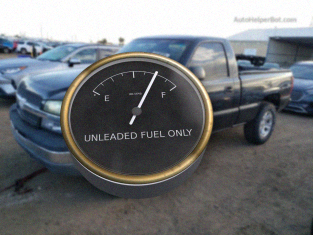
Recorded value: 0.75
